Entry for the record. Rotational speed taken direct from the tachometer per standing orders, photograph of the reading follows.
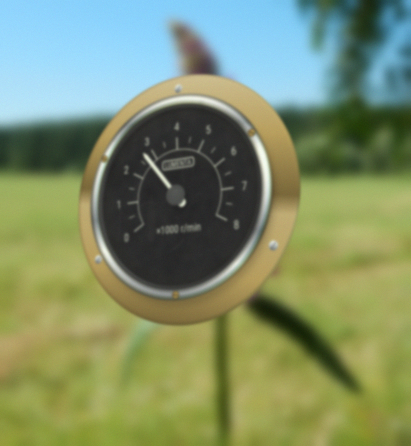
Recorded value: 2750 rpm
